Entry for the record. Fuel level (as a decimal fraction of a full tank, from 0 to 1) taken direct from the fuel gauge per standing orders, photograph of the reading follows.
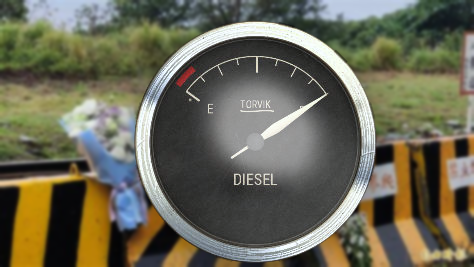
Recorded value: 1
